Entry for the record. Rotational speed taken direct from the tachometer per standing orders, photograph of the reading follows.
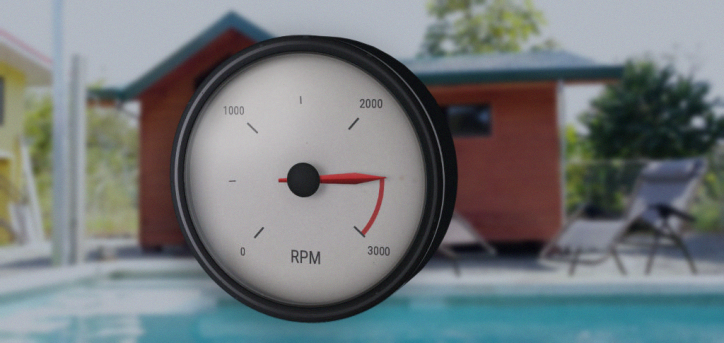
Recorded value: 2500 rpm
